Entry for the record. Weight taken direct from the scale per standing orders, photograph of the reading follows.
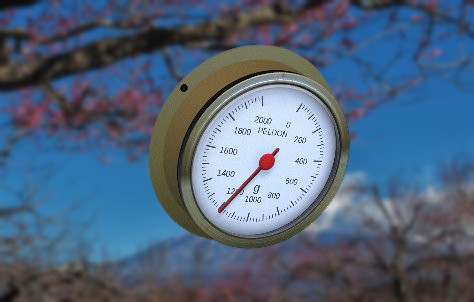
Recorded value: 1200 g
